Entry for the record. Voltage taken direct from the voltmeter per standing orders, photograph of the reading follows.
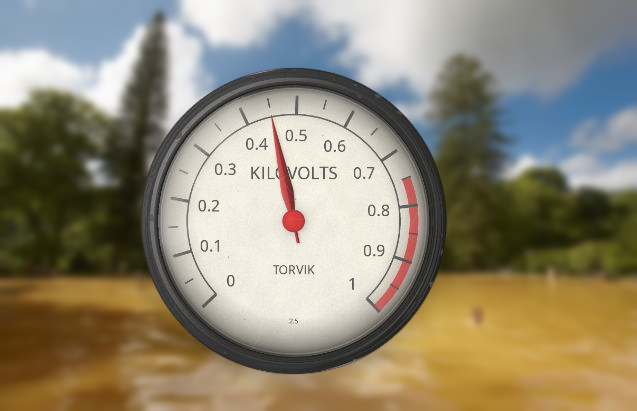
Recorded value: 0.45 kV
